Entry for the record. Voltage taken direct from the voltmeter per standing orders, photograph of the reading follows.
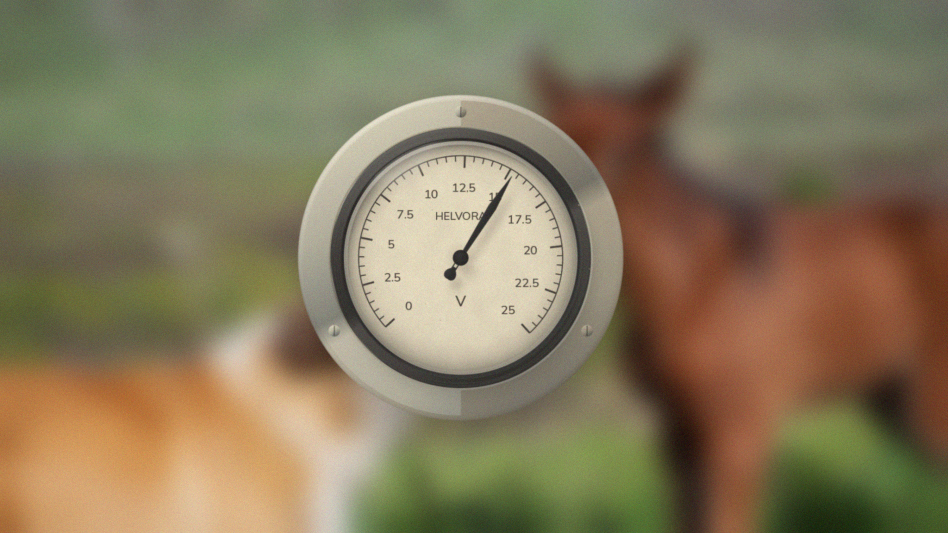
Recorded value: 15.25 V
